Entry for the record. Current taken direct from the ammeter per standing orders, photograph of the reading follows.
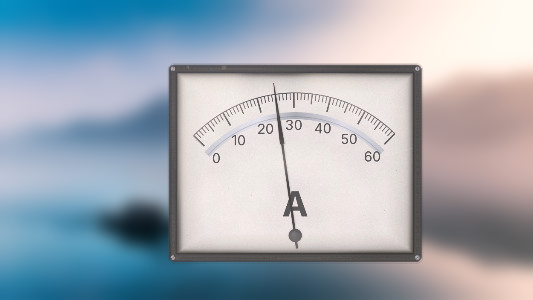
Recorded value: 25 A
